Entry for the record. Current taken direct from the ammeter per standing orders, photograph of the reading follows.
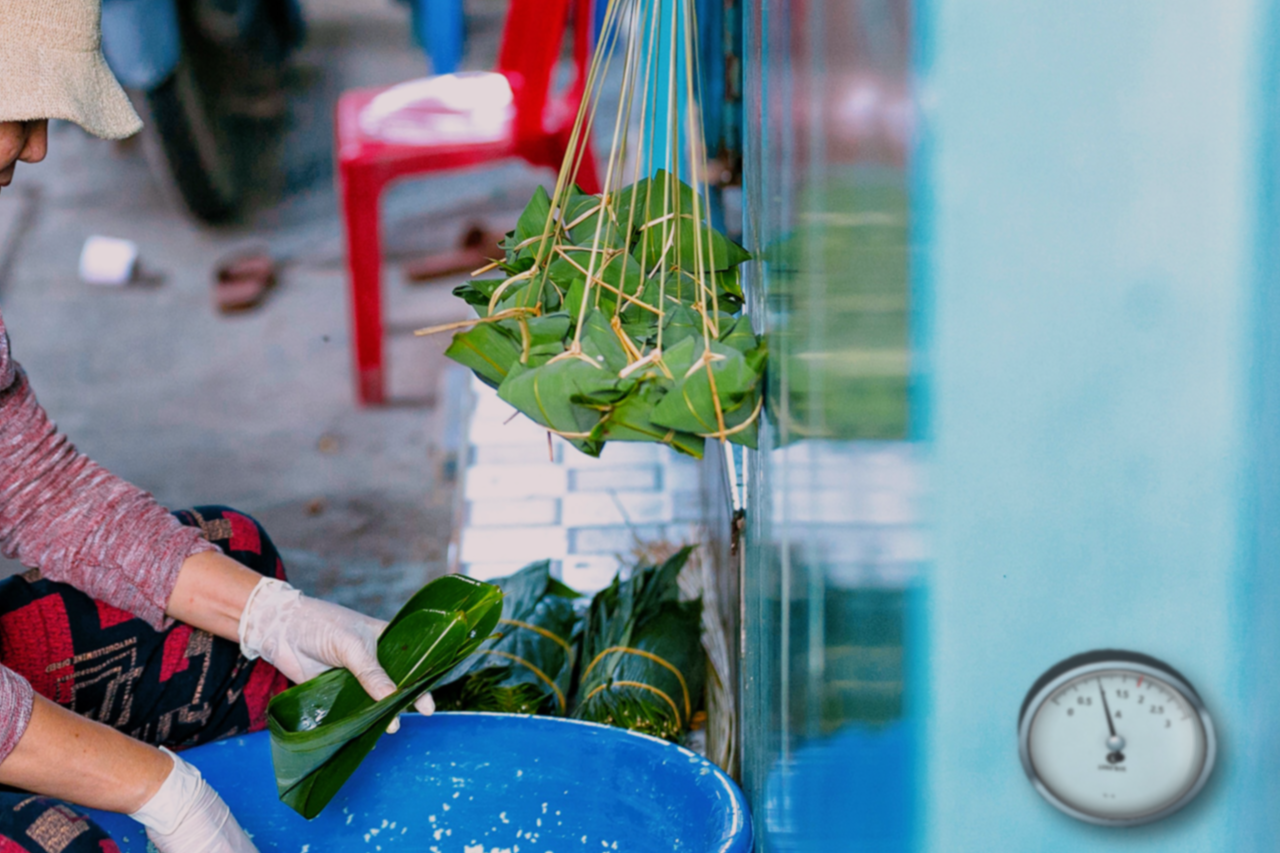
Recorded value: 1 A
